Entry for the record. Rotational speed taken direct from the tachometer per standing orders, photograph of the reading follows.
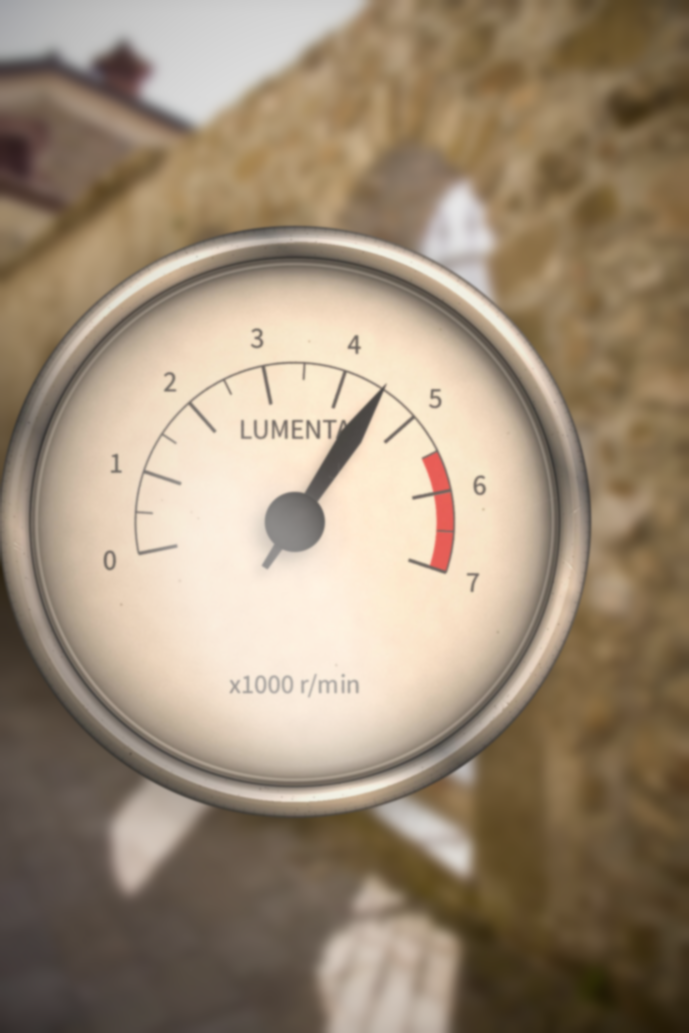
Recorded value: 4500 rpm
